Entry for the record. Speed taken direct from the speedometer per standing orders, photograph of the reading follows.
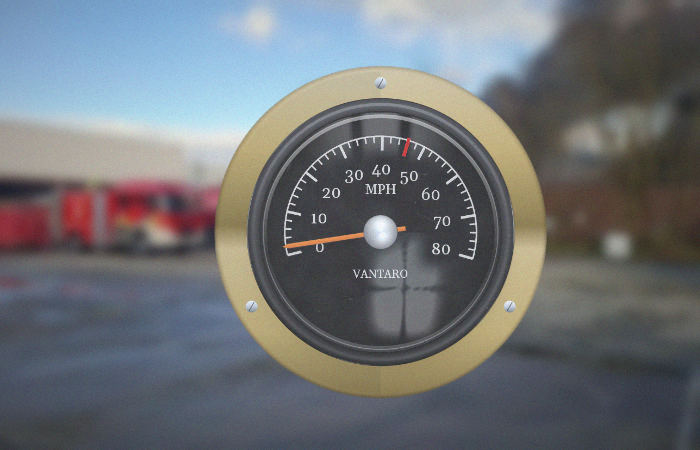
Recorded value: 2 mph
